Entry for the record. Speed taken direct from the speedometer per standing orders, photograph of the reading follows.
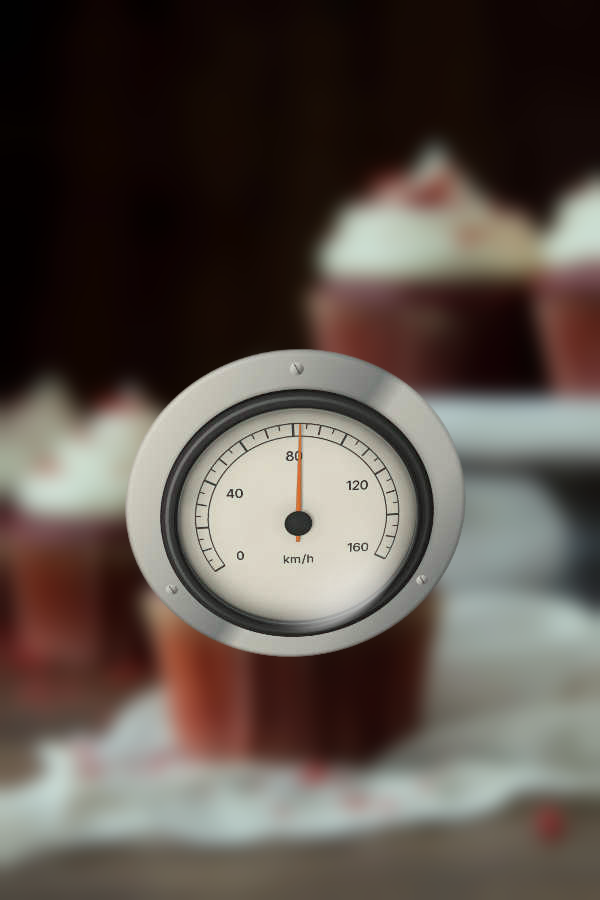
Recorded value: 82.5 km/h
